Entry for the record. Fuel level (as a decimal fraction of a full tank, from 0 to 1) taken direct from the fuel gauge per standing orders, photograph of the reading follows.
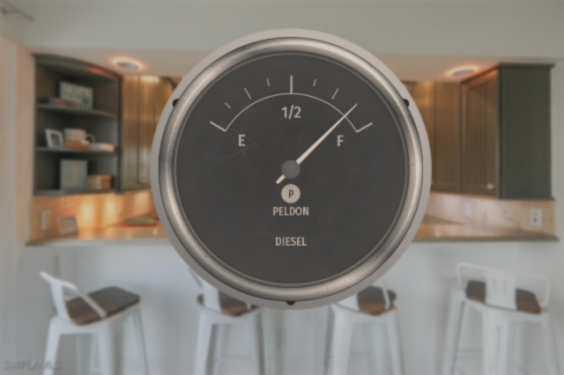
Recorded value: 0.875
